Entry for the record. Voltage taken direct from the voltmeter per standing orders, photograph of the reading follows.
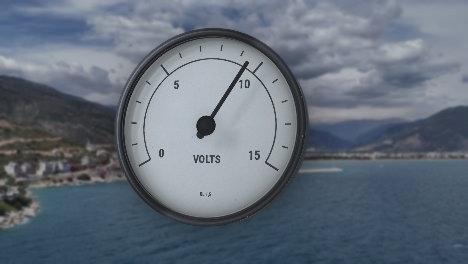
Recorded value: 9.5 V
